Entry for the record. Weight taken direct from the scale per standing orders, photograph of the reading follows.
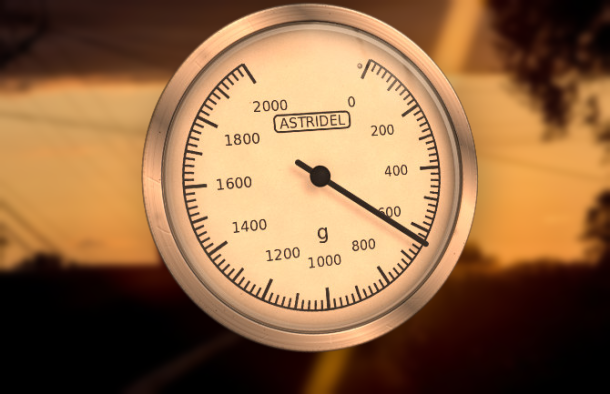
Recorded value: 640 g
